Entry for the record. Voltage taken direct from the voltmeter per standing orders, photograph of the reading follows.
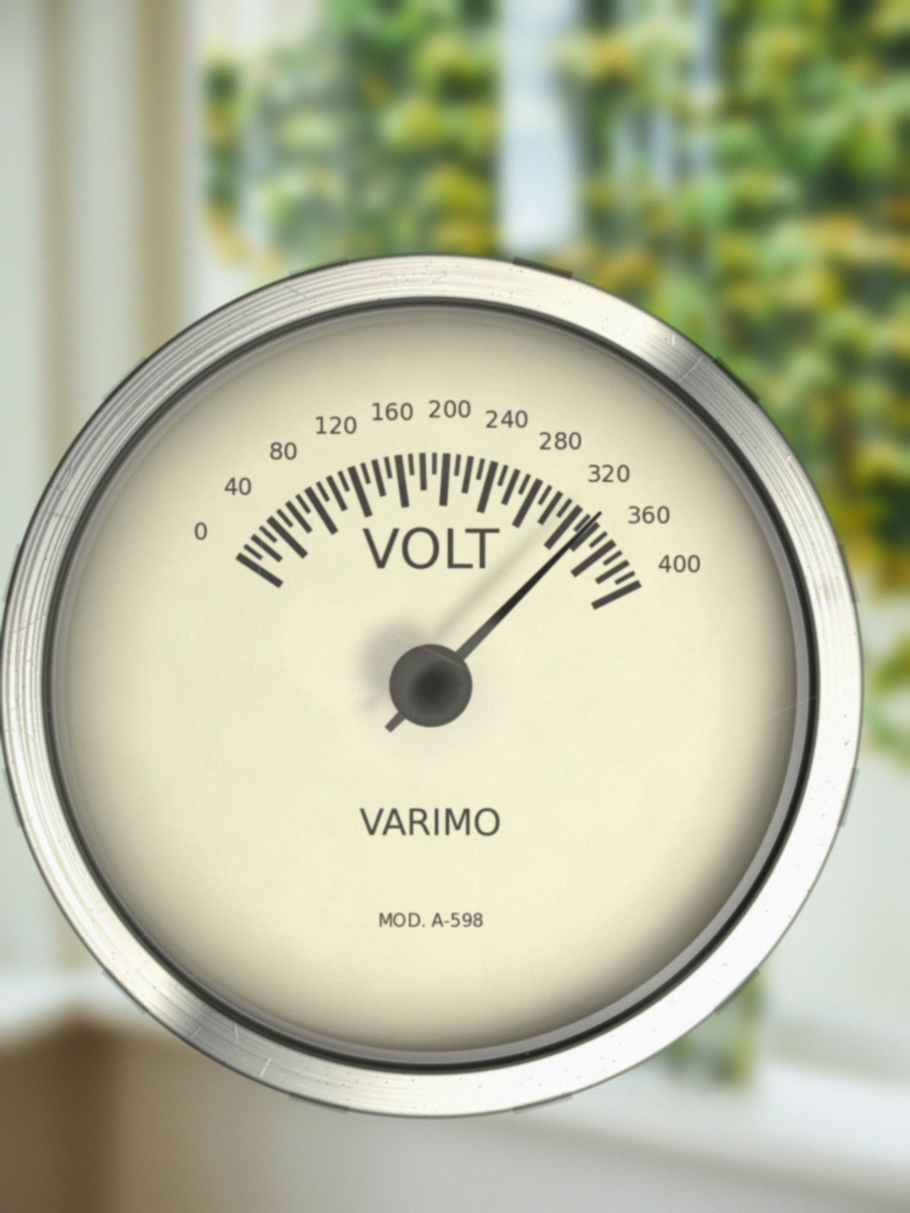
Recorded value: 335 V
